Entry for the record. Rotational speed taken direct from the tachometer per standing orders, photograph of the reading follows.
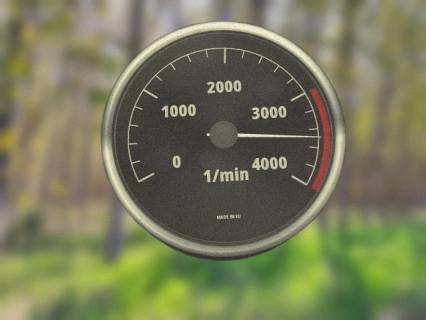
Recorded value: 3500 rpm
